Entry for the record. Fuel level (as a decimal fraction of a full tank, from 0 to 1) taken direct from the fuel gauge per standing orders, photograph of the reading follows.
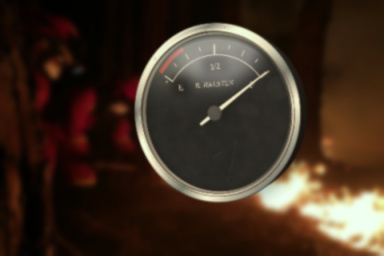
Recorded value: 1
